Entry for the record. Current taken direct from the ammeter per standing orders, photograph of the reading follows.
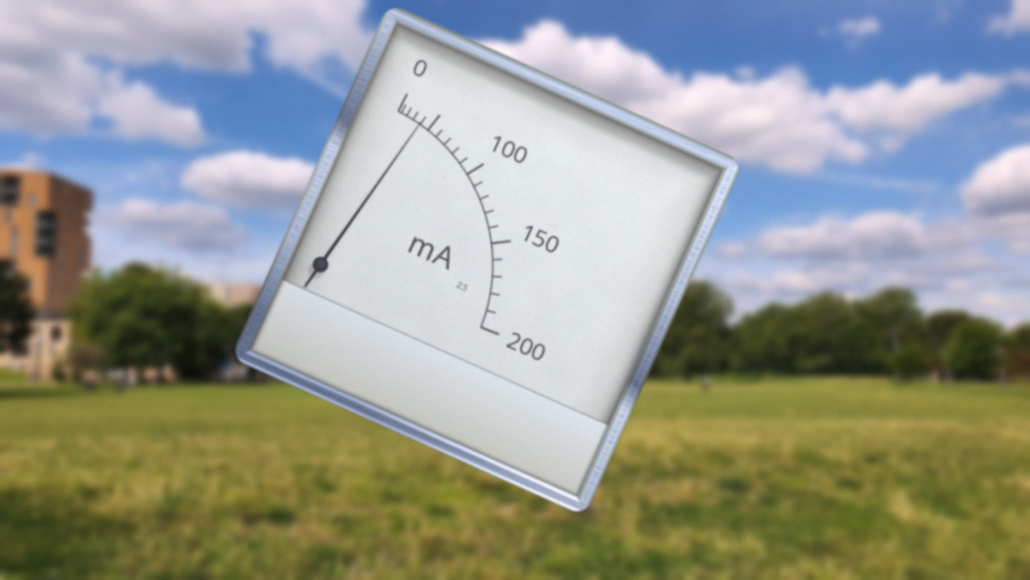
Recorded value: 40 mA
